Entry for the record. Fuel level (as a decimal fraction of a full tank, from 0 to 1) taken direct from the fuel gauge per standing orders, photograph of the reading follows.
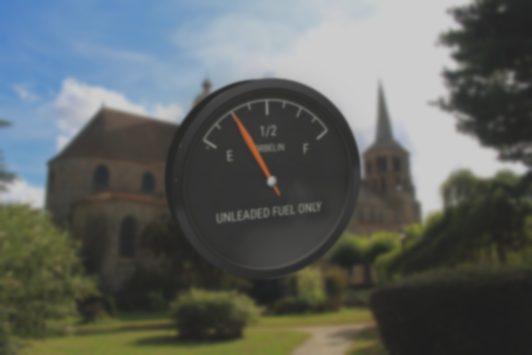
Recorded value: 0.25
